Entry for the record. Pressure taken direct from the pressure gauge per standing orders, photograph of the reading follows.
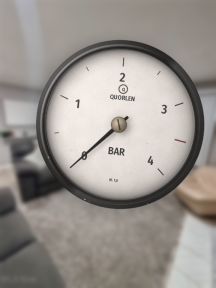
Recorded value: 0 bar
